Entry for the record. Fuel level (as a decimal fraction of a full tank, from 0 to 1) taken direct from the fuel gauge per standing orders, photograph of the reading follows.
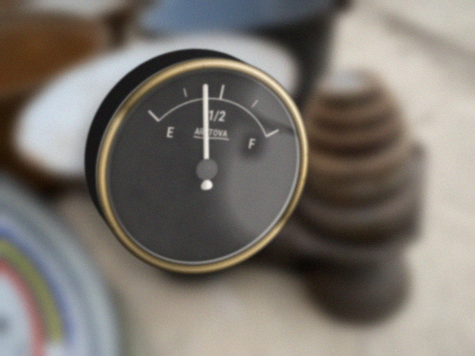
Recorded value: 0.375
